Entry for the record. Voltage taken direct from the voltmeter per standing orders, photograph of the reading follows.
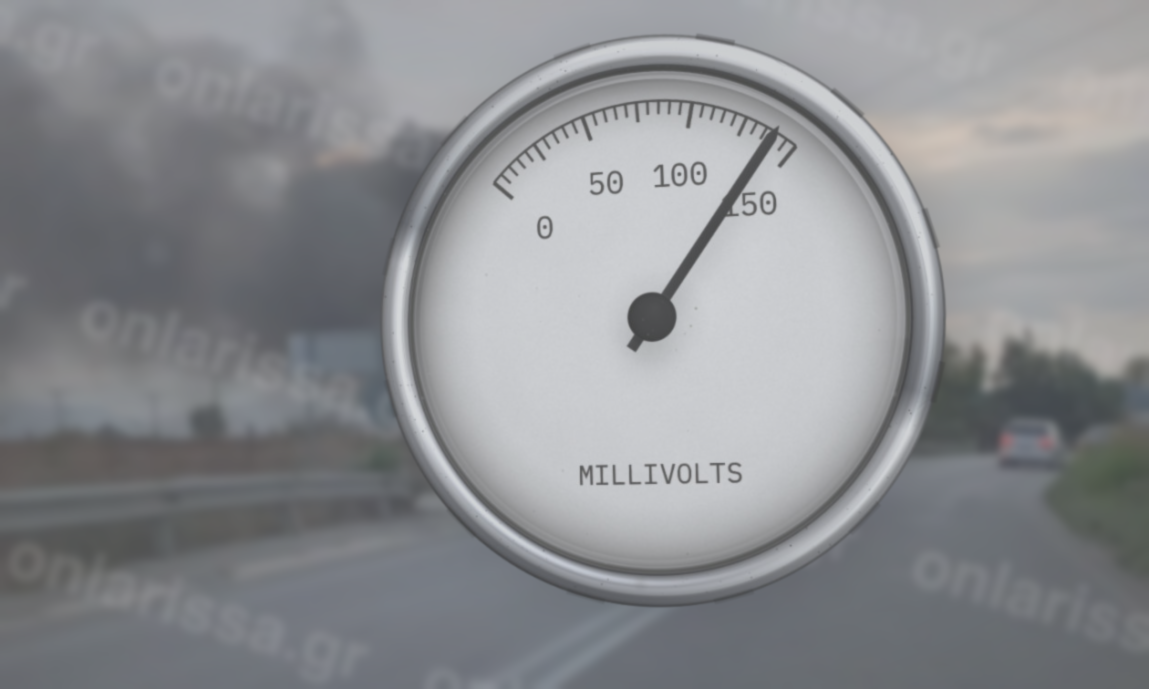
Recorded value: 140 mV
